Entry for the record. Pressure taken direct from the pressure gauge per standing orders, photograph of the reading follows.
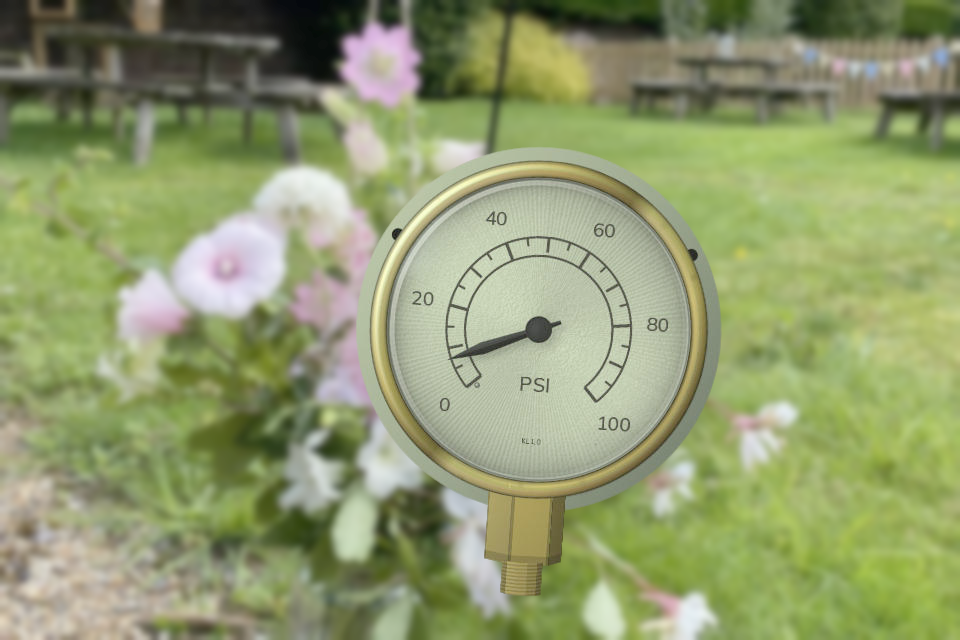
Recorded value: 7.5 psi
